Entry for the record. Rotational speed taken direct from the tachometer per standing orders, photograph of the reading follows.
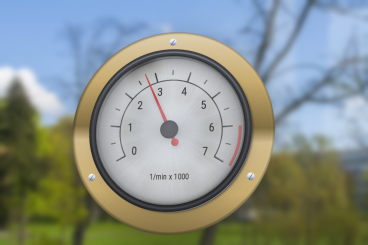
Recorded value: 2750 rpm
